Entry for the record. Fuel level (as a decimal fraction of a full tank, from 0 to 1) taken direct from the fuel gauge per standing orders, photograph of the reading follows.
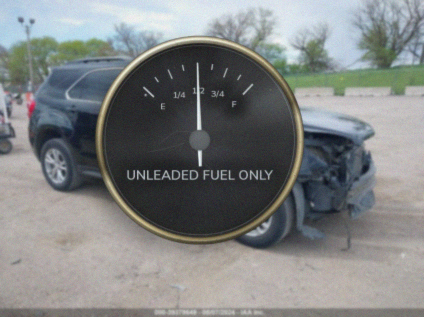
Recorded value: 0.5
